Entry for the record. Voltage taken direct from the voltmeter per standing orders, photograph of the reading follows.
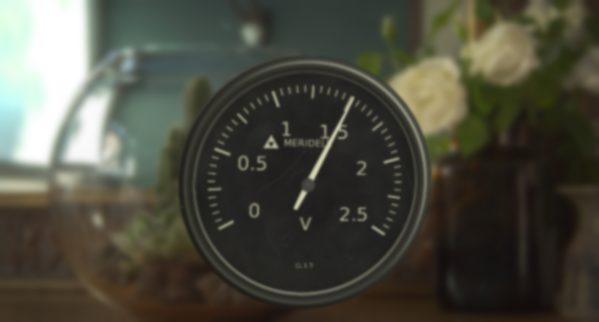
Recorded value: 1.5 V
